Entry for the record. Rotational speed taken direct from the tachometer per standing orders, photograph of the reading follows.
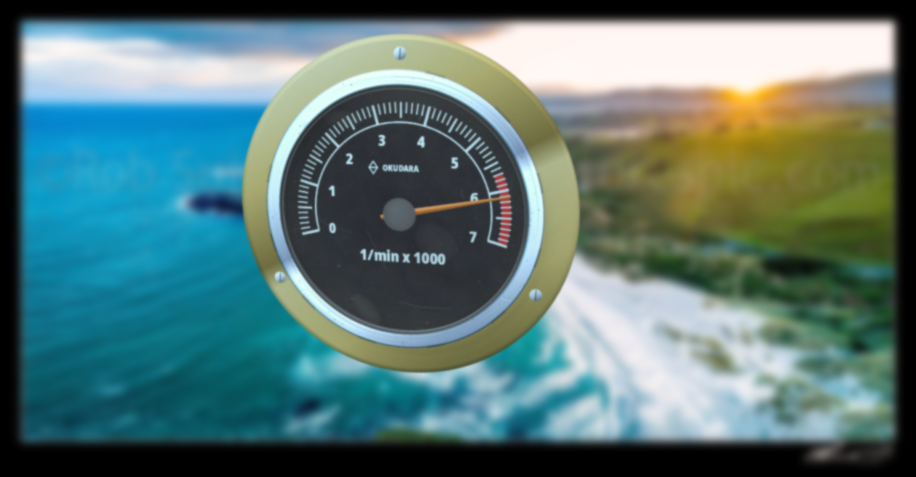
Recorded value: 6100 rpm
